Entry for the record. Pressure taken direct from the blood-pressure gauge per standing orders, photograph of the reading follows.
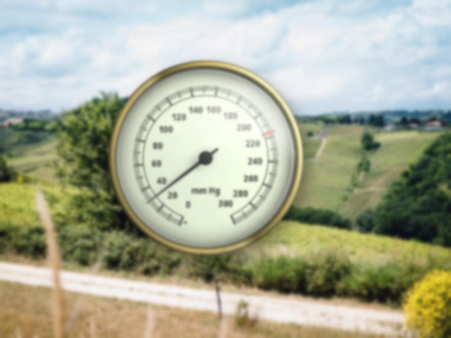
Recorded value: 30 mmHg
